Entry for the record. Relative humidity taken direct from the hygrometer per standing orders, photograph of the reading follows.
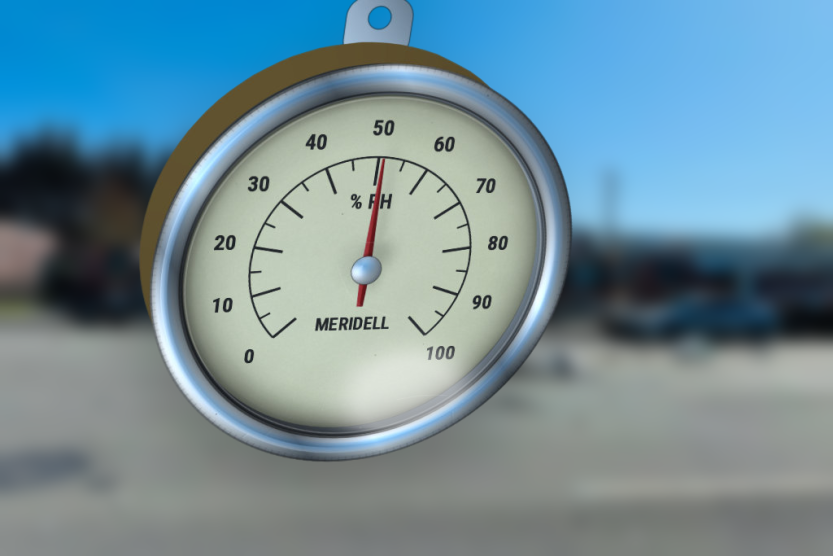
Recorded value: 50 %
